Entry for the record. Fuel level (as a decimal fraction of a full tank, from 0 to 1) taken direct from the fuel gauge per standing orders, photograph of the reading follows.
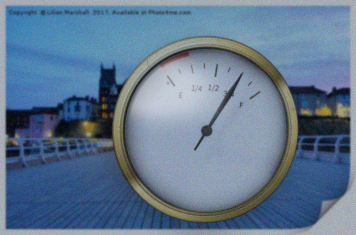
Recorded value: 0.75
